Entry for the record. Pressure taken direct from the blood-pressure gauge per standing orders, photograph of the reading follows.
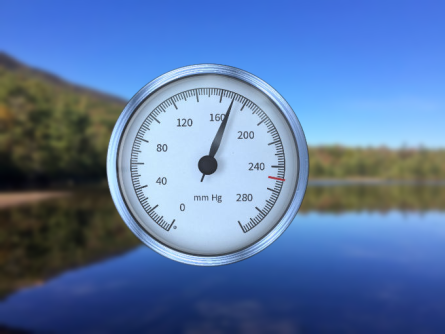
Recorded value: 170 mmHg
